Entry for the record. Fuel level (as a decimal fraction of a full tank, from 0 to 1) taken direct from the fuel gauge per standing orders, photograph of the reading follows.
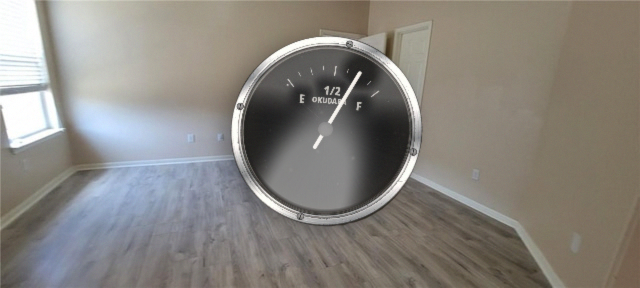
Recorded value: 0.75
